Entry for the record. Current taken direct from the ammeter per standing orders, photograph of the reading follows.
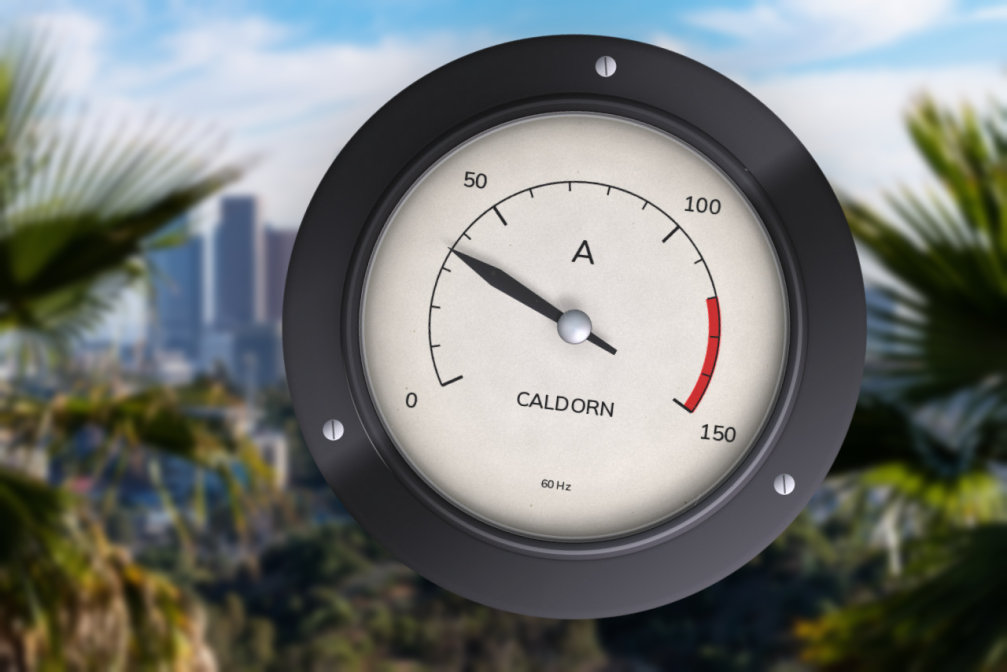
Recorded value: 35 A
